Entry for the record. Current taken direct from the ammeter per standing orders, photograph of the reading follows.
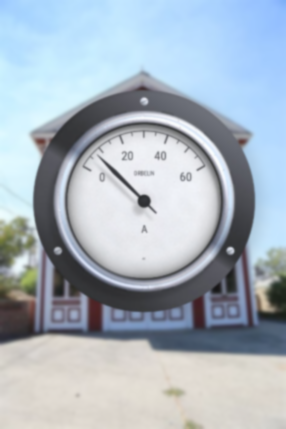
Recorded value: 7.5 A
